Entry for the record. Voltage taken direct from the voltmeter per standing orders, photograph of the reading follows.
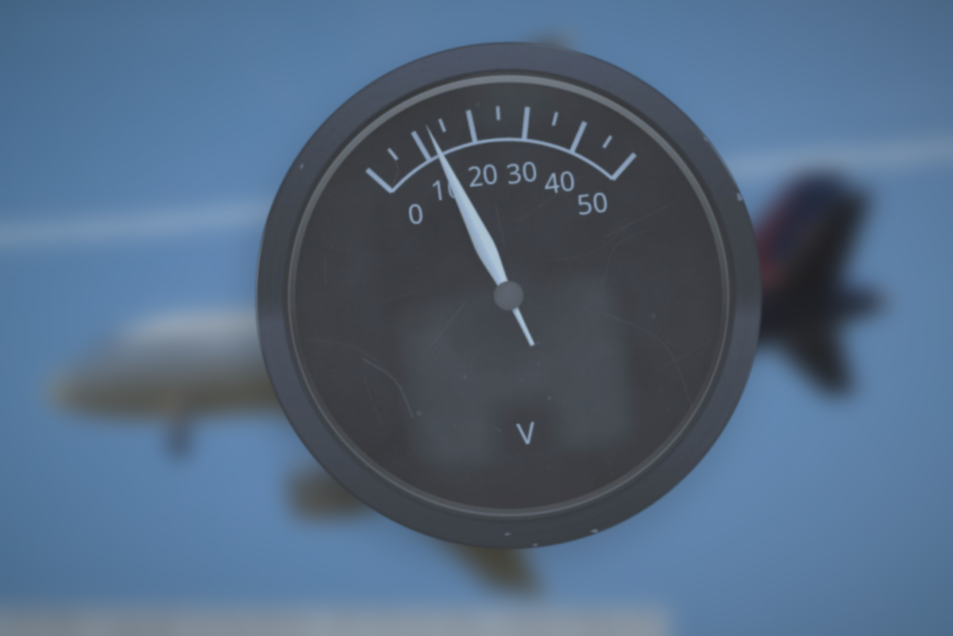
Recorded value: 12.5 V
